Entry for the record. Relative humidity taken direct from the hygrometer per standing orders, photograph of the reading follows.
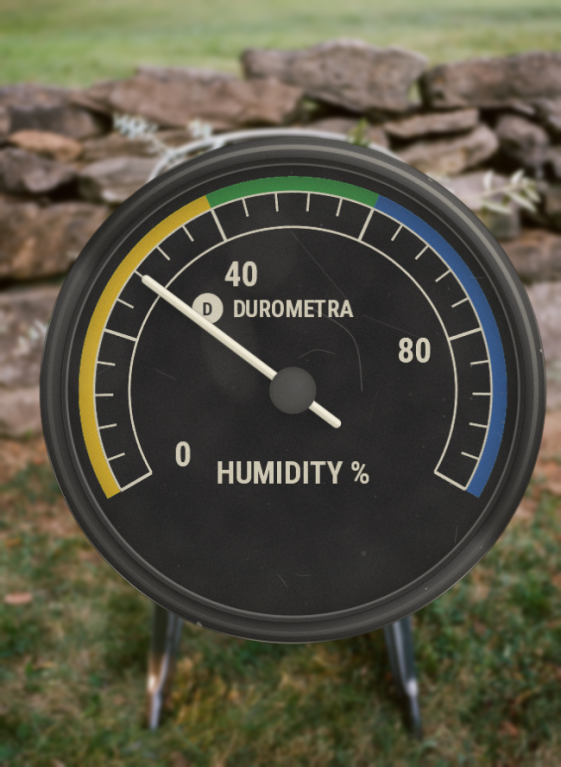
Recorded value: 28 %
